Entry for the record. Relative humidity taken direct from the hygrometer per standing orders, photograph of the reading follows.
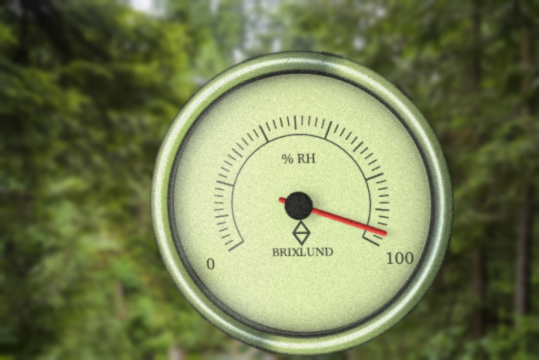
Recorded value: 96 %
